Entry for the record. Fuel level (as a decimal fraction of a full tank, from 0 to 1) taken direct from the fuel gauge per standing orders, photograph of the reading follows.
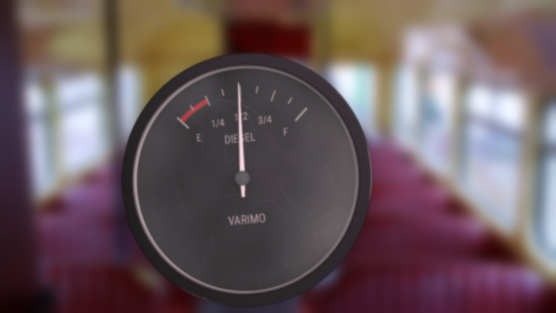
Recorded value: 0.5
